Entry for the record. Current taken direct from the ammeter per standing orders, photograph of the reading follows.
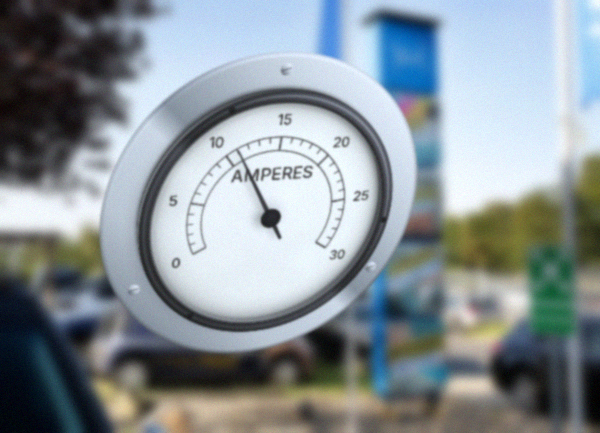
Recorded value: 11 A
